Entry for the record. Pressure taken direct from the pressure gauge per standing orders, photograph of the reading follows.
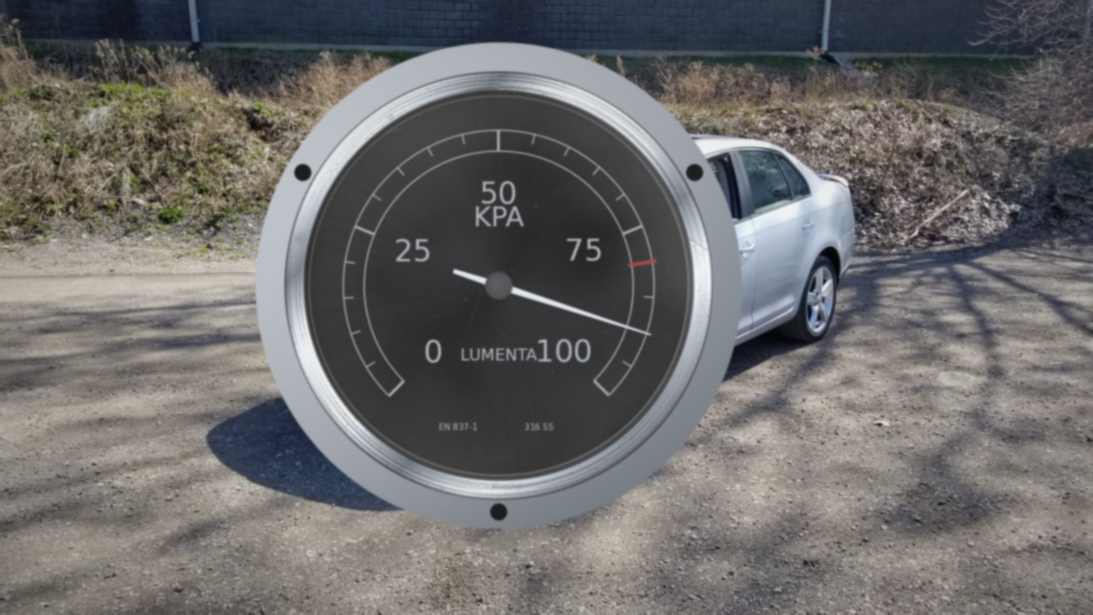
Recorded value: 90 kPa
